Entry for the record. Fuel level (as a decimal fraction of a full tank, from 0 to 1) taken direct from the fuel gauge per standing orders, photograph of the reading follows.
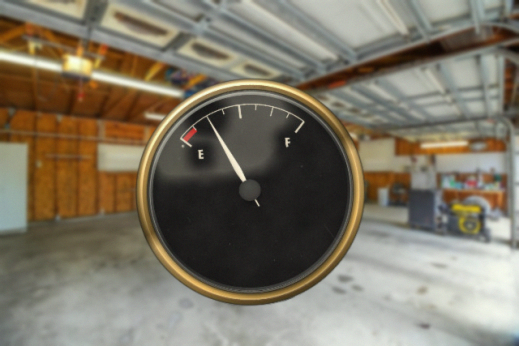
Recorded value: 0.25
